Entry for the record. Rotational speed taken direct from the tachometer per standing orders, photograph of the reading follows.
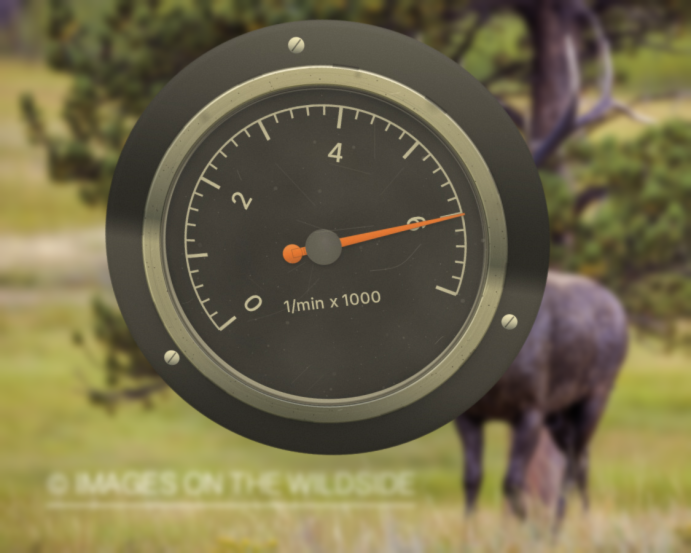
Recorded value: 6000 rpm
